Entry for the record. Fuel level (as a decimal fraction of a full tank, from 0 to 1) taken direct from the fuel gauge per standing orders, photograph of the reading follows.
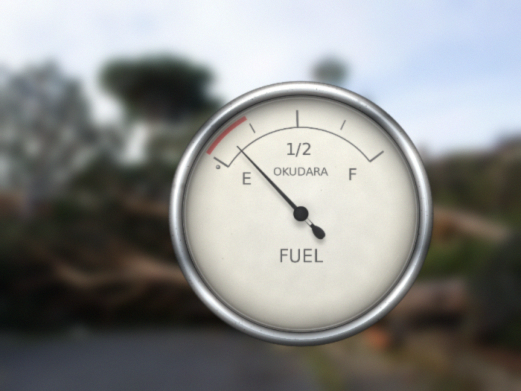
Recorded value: 0.125
